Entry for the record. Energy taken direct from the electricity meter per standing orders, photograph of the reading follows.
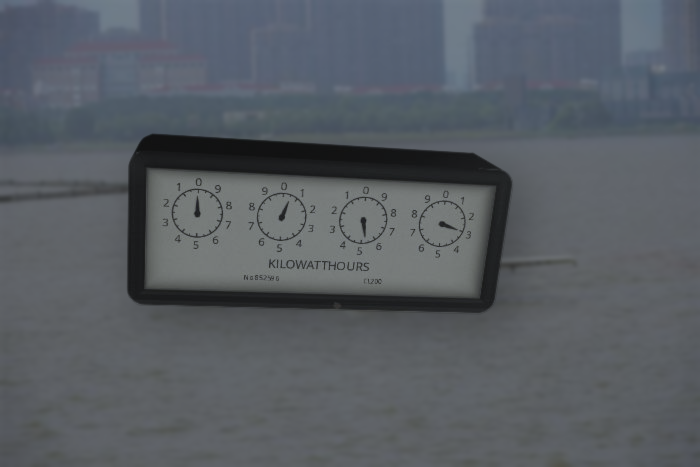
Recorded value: 53 kWh
